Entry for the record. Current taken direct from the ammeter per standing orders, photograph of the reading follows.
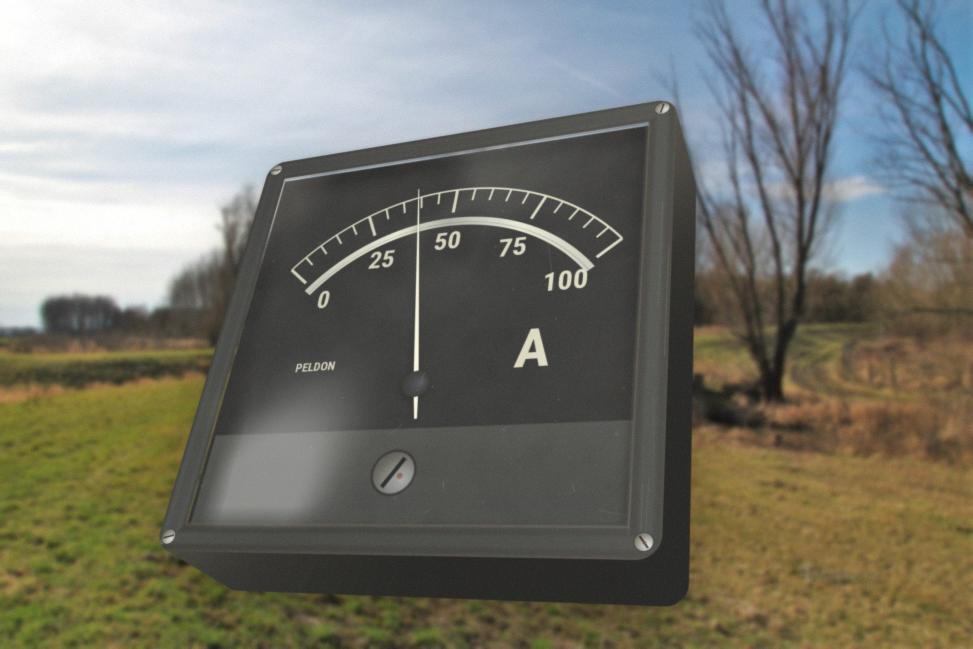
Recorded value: 40 A
